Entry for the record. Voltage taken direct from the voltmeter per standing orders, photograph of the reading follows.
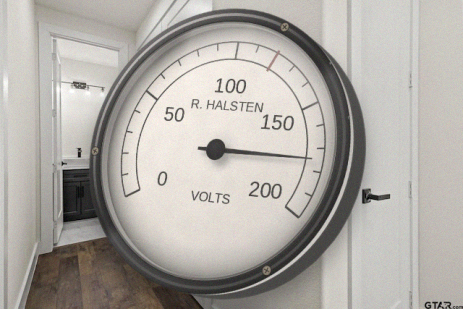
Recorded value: 175 V
